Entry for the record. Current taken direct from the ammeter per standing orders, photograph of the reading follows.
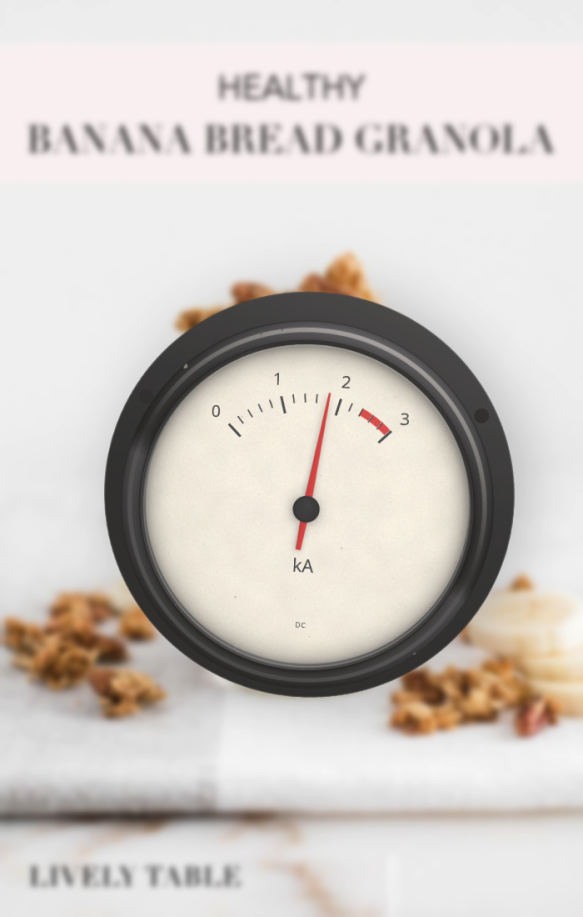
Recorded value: 1.8 kA
